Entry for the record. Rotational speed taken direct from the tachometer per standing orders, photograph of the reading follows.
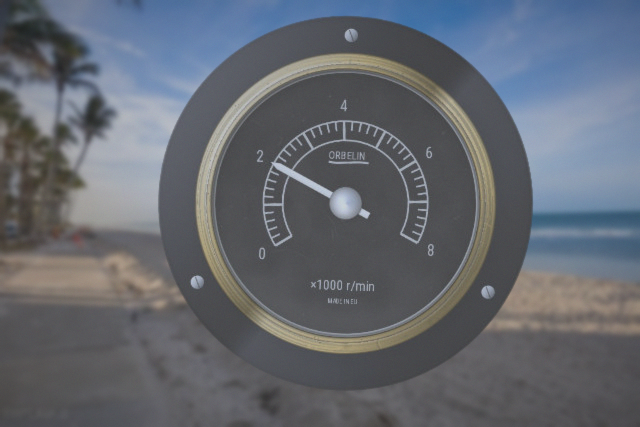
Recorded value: 2000 rpm
